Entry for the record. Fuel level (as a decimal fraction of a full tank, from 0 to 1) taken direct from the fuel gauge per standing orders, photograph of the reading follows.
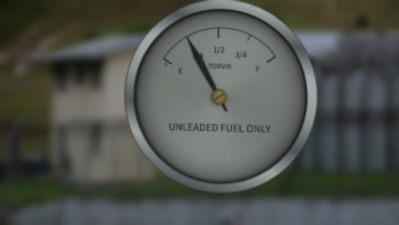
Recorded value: 0.25
